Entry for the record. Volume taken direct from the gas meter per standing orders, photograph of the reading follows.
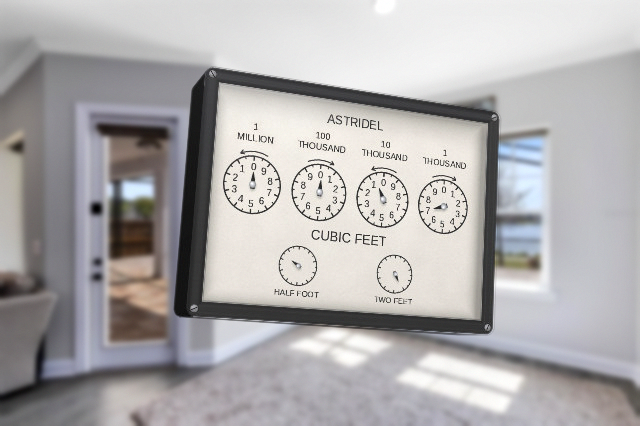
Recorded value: 700 ft³
